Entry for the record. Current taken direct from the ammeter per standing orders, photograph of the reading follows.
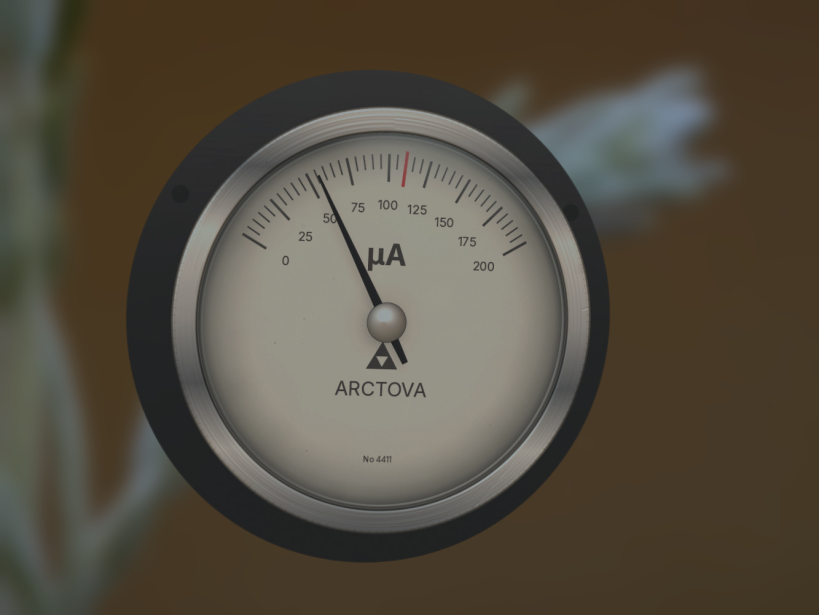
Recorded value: 55 µA
